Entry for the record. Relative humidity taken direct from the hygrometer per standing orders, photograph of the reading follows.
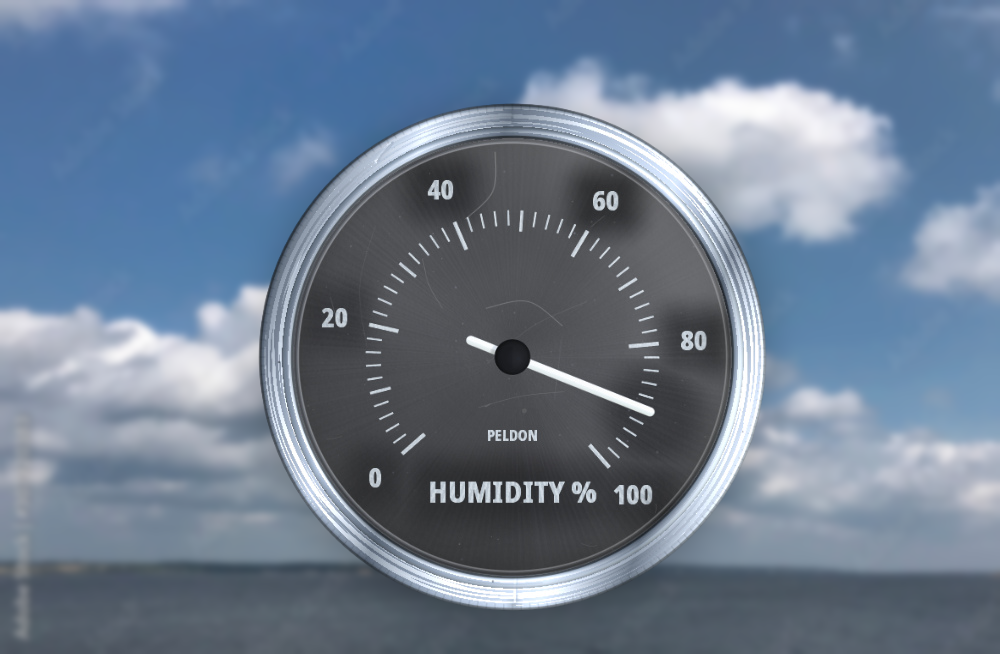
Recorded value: 90 %
